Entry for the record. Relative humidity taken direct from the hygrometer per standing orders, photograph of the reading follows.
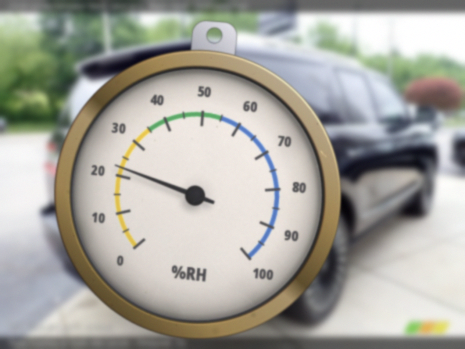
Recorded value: 22.5 %
